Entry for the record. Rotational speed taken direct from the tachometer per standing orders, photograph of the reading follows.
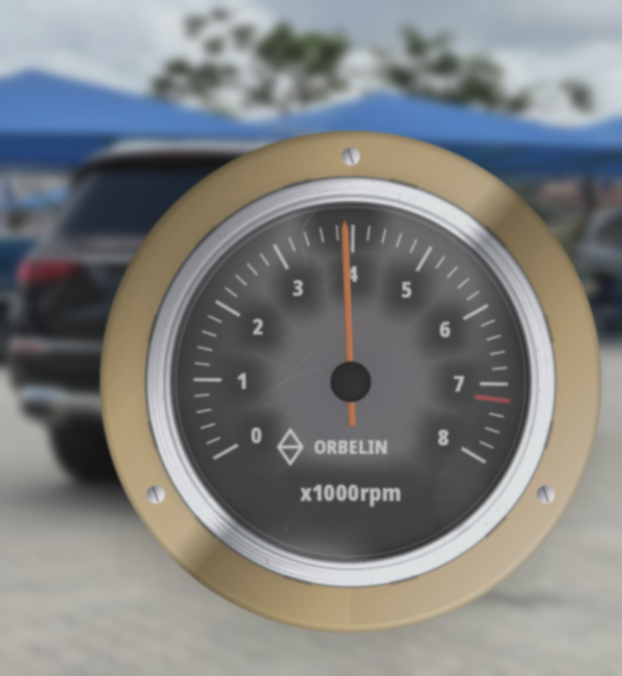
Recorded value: 3900 rpm
